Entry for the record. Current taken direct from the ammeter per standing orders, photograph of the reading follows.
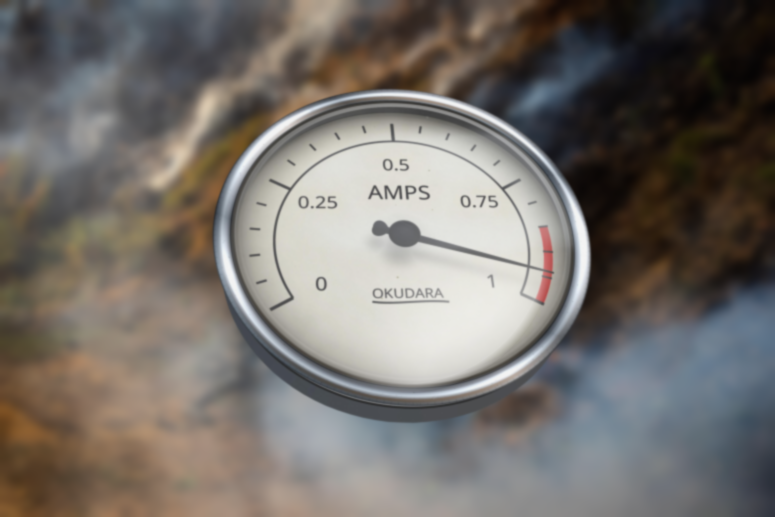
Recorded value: 0.95 A
